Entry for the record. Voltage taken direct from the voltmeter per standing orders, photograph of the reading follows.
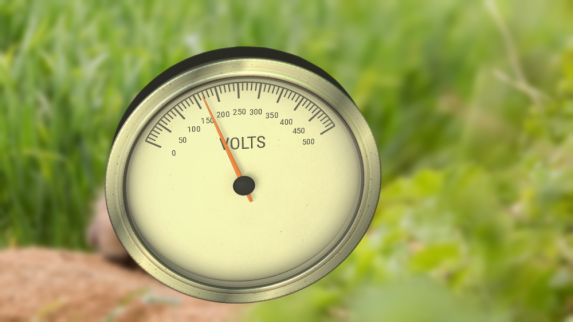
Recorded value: 170 V
